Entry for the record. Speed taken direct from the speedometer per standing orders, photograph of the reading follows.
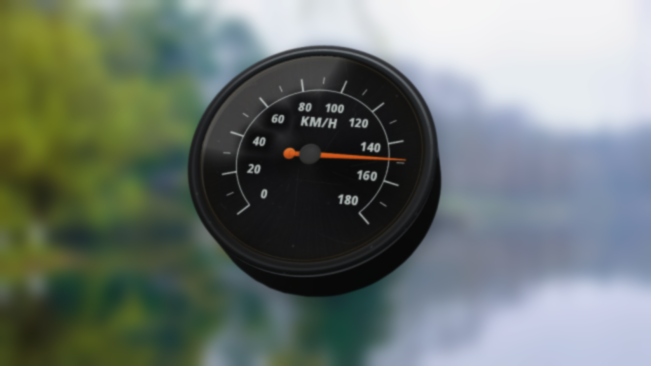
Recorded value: 150 km/h
